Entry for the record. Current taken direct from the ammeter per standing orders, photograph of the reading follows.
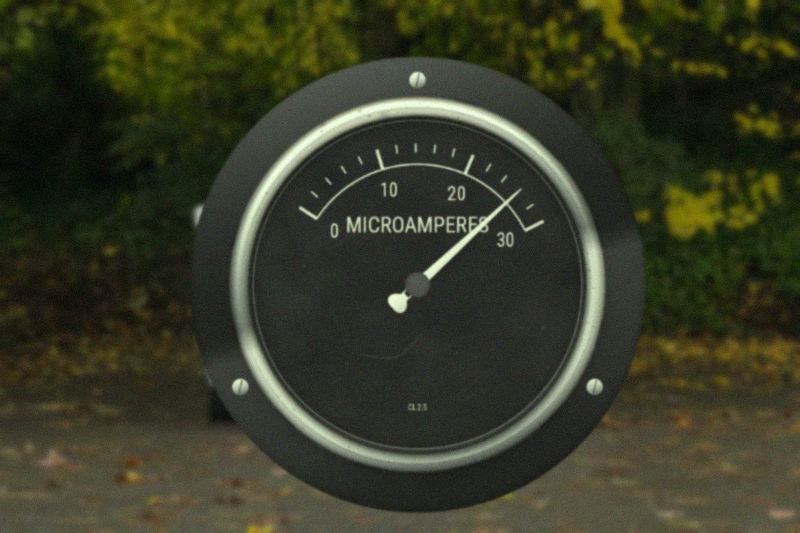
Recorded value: 26 µA
